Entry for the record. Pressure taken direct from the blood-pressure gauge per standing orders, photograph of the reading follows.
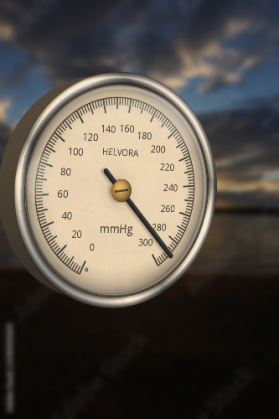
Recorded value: 290 mmHg
